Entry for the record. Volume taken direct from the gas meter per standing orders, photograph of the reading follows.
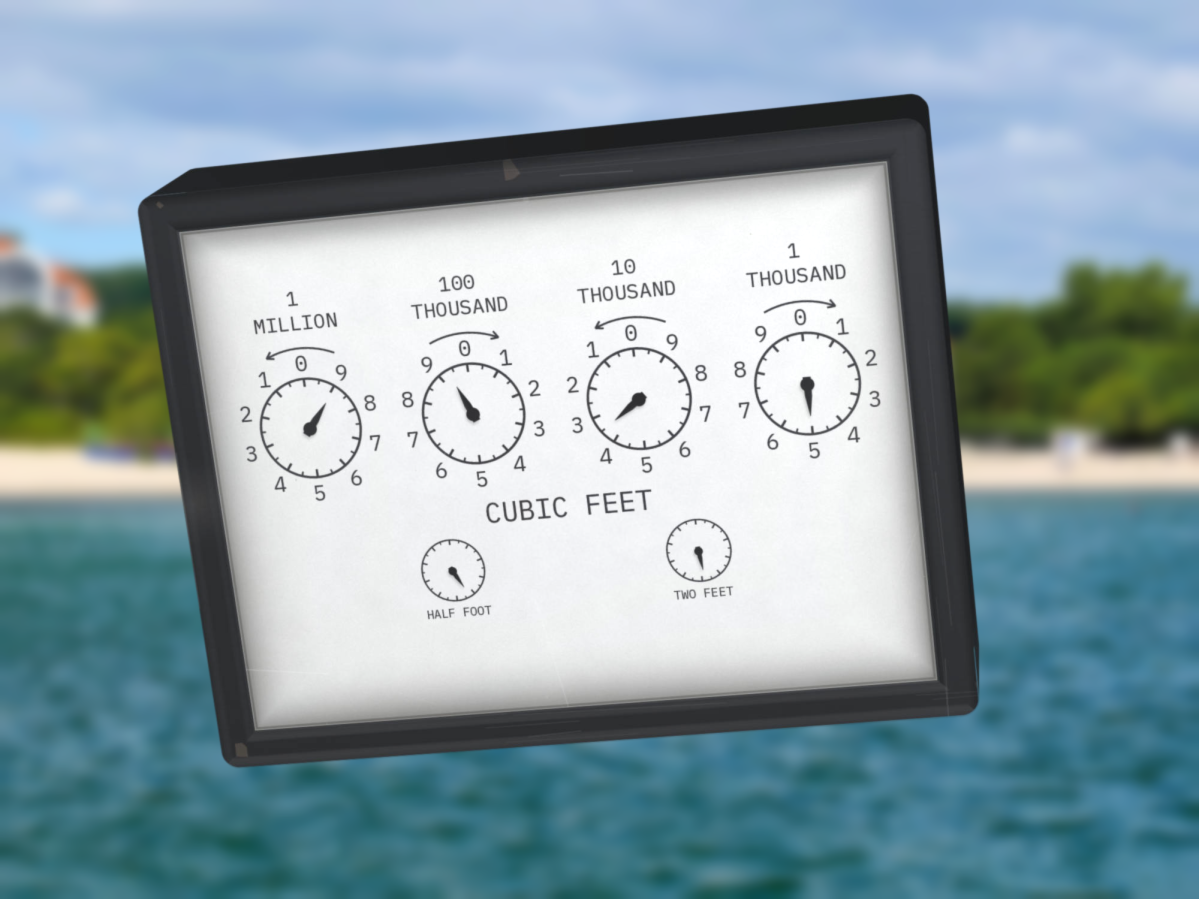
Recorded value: 893500 ft³
